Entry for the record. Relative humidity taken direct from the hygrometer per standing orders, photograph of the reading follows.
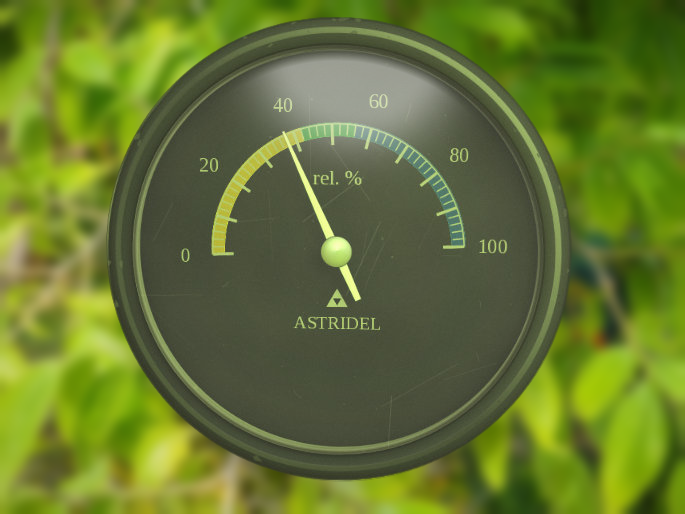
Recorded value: 38 %
